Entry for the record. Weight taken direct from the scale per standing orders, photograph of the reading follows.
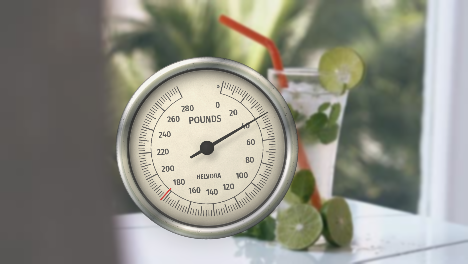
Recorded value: 40 lb
